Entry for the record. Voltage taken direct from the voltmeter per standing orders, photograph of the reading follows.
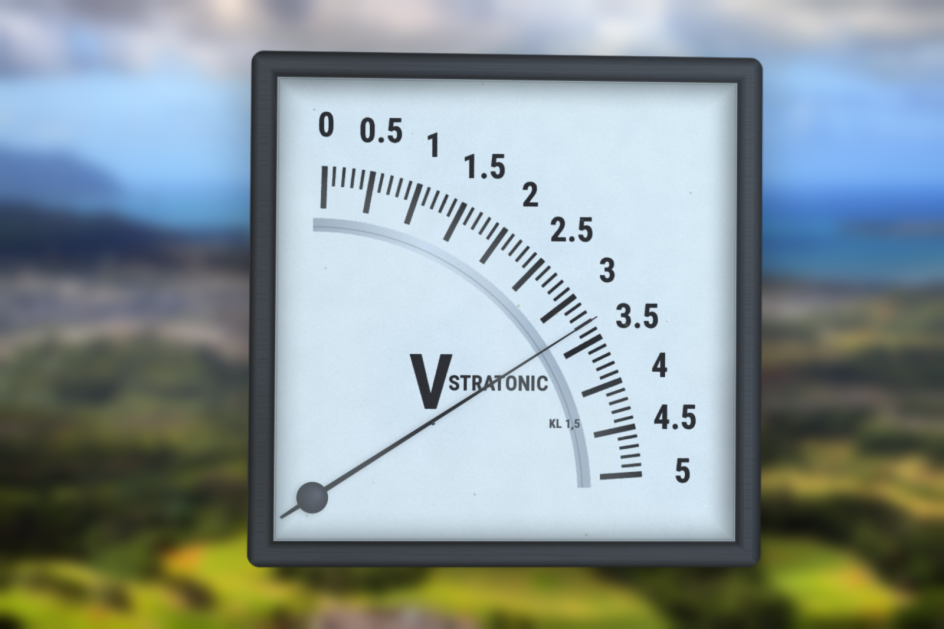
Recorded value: 3.3 V
